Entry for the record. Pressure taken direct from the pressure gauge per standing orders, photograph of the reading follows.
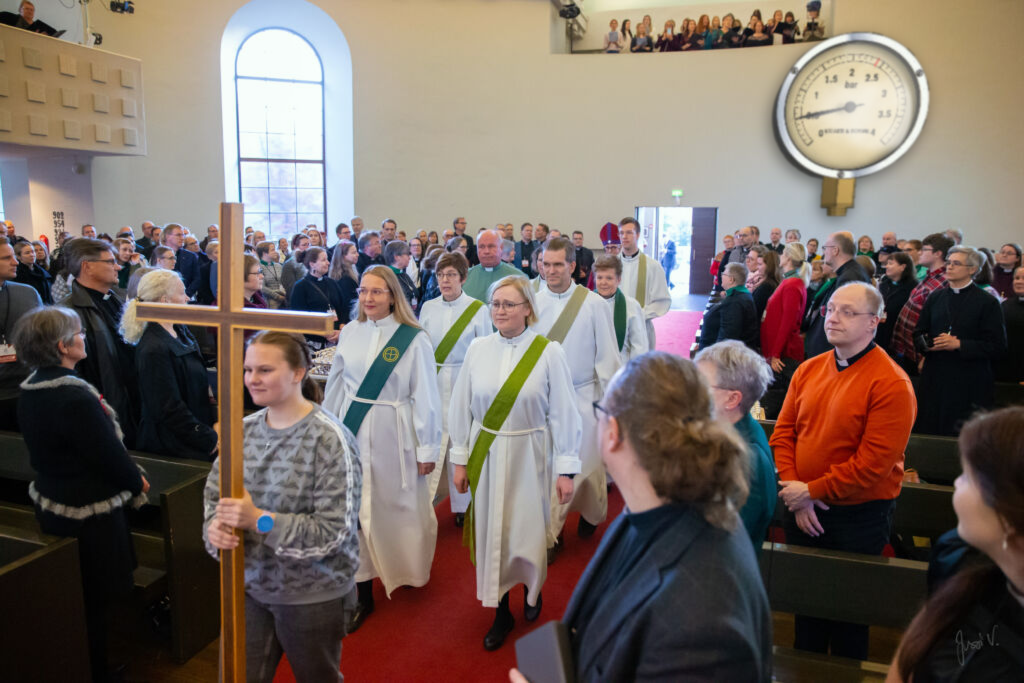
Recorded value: 0.5 bar
